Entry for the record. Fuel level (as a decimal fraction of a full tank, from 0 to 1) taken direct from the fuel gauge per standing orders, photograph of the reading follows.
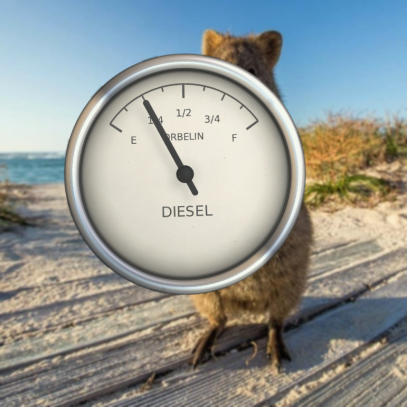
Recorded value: 0.25
